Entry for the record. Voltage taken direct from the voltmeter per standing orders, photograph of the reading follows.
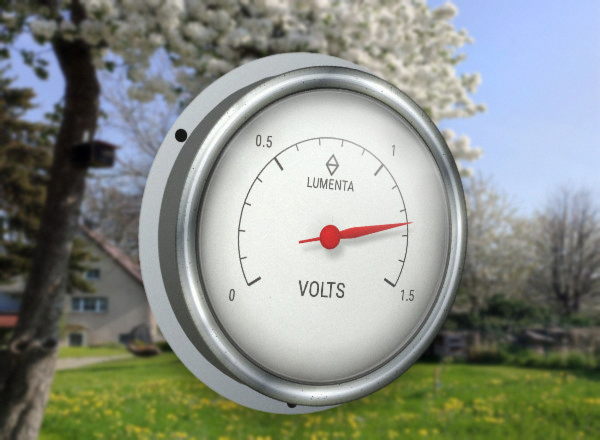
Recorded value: 1.25 V
